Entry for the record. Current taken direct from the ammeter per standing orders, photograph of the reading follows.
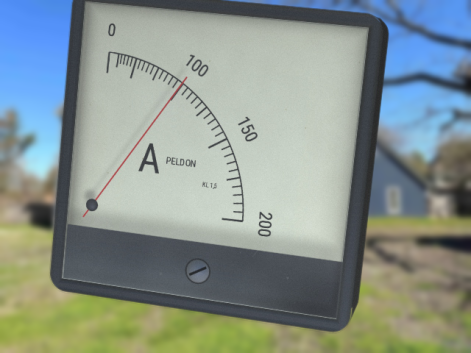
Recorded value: 100 A
